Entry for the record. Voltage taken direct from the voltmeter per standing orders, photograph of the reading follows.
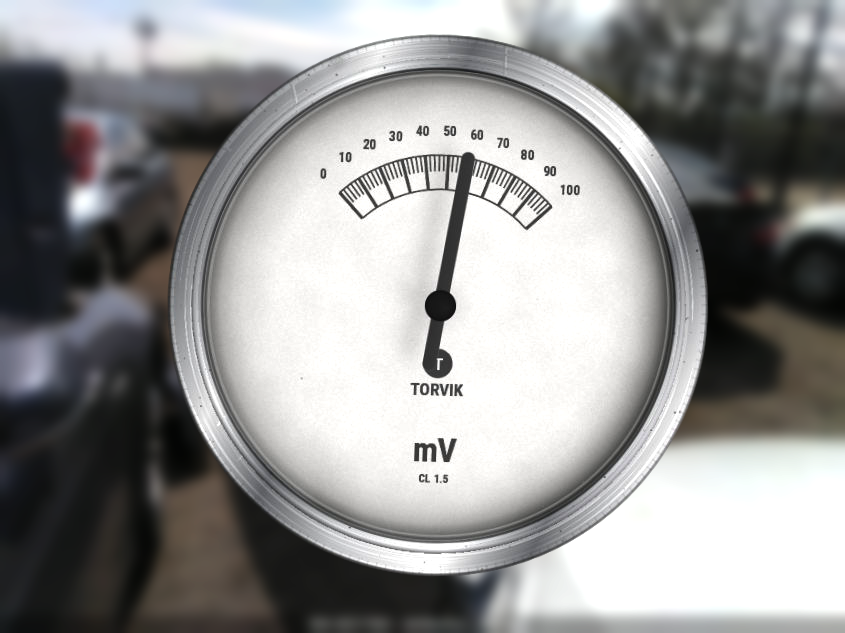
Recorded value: 58 mV
